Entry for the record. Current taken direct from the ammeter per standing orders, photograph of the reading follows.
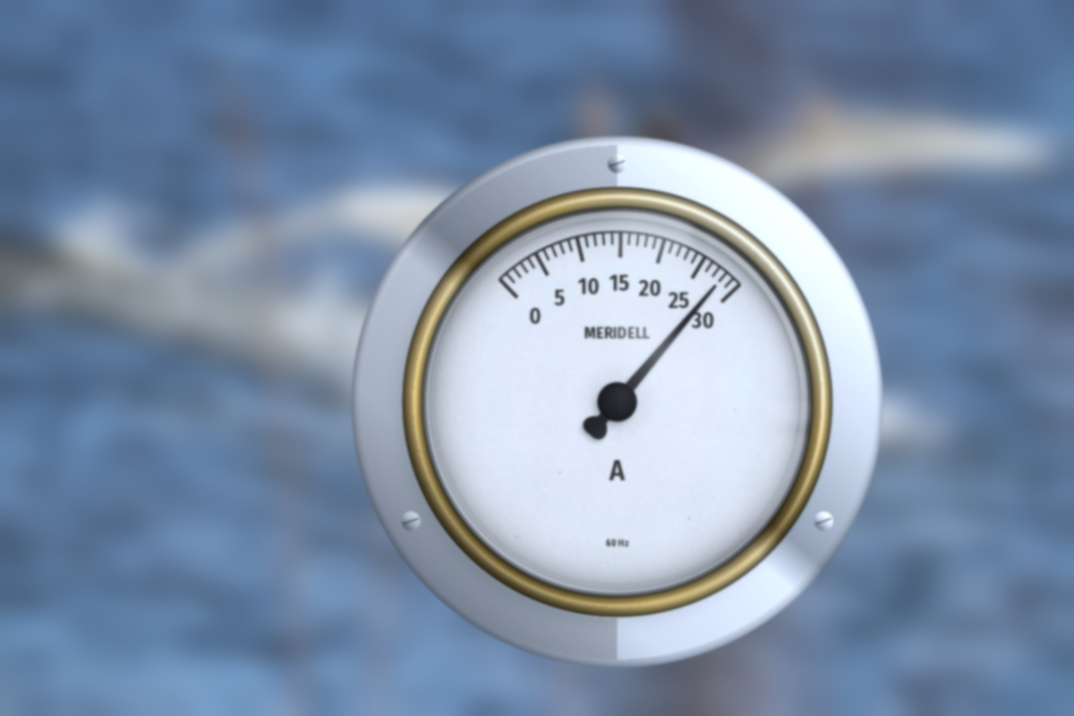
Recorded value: 28 A
